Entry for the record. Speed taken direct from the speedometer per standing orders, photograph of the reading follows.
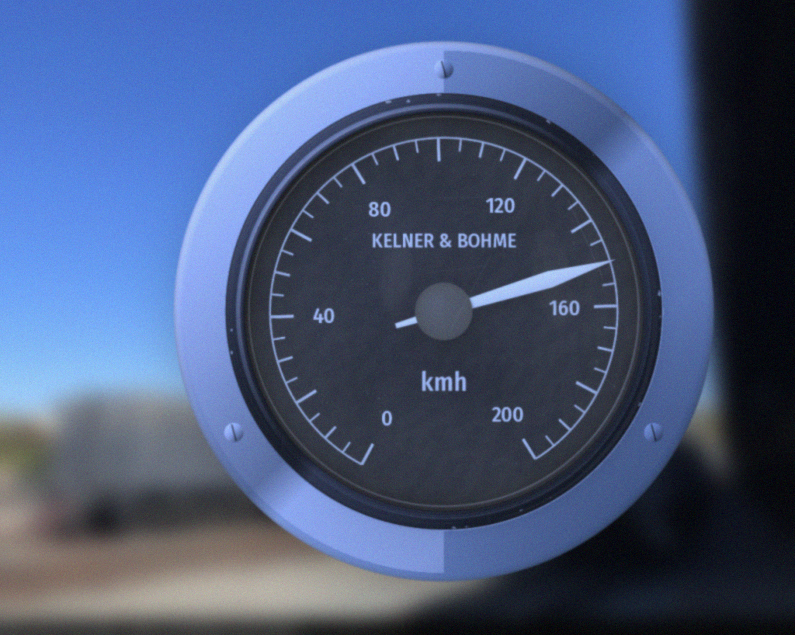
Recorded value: 150 km/h
